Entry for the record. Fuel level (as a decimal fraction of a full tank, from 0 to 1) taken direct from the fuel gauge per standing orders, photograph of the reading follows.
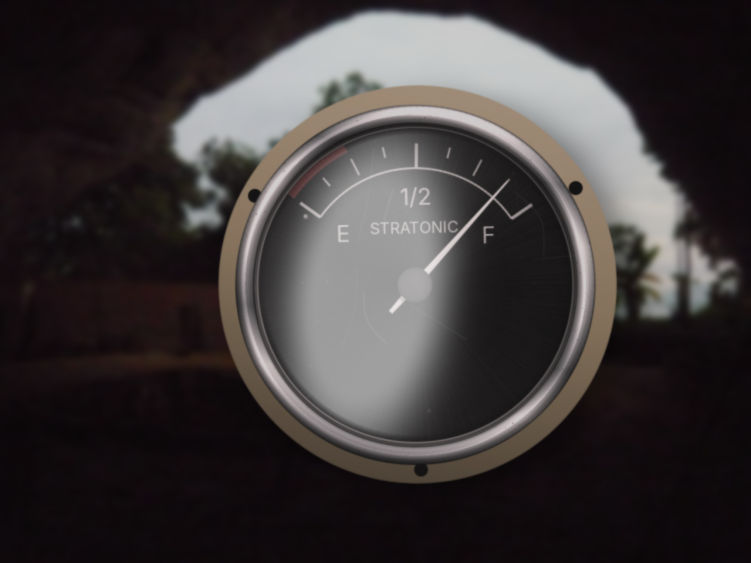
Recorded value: 0.875
